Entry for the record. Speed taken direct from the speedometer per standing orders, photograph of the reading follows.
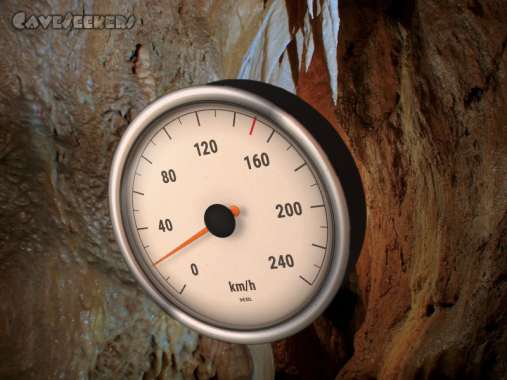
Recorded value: 20 km/h
